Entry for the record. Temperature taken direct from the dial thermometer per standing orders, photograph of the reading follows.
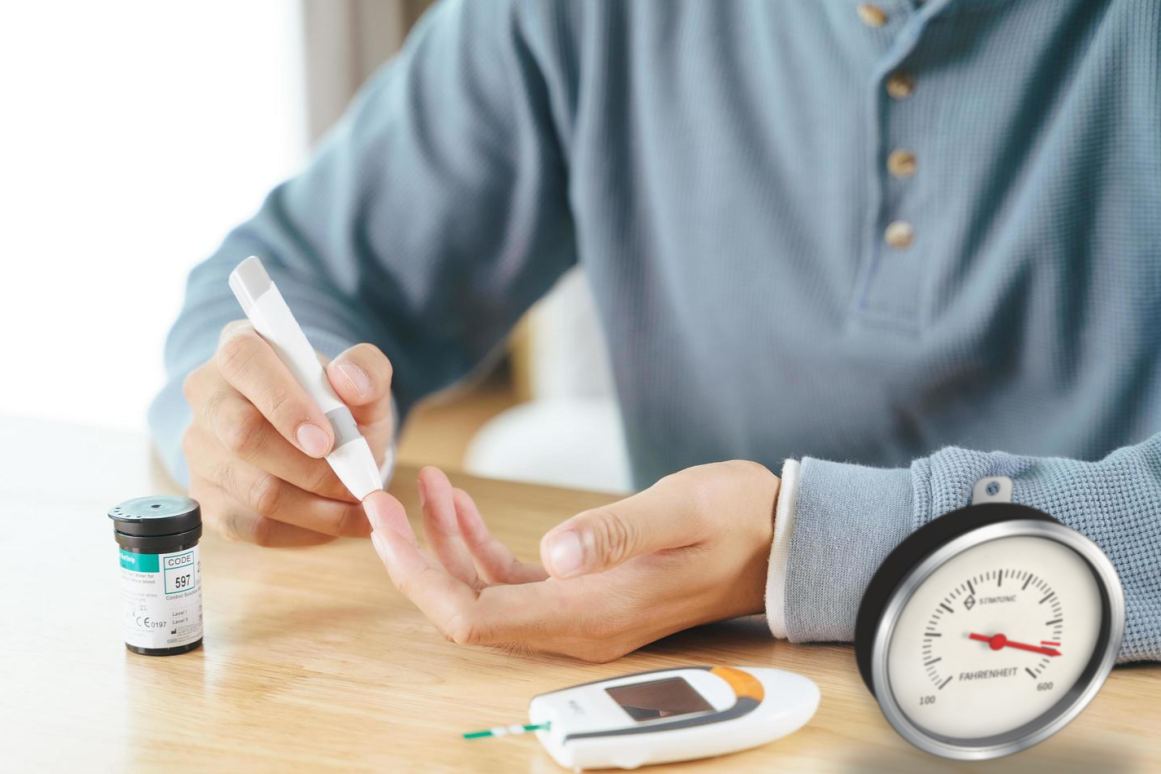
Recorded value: 550 °F
